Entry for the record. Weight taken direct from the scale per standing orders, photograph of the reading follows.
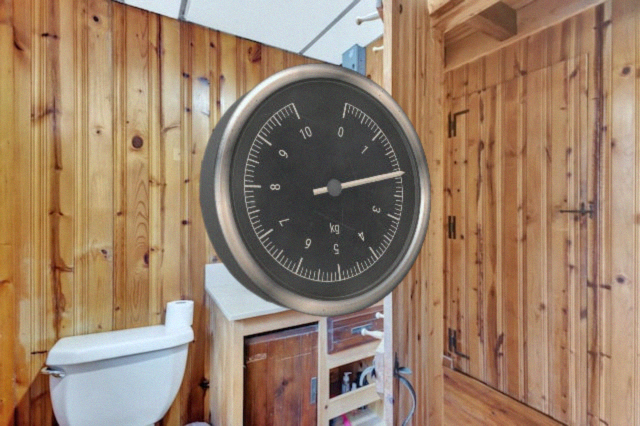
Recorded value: 2 kg
